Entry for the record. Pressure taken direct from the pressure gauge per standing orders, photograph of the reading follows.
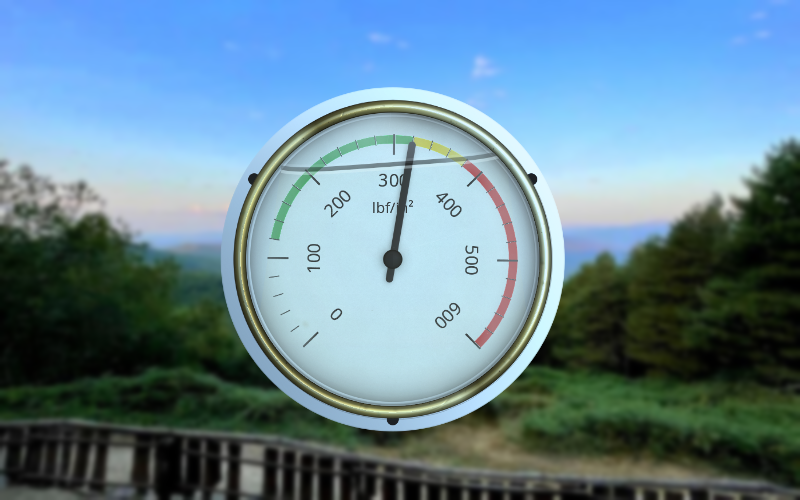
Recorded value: 320 psi
